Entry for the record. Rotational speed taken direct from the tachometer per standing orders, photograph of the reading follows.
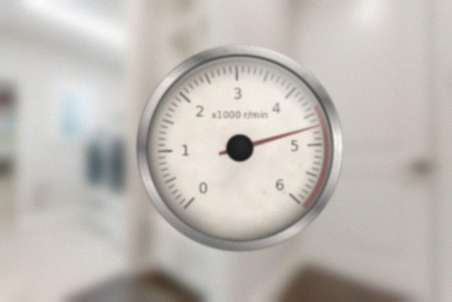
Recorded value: 4700 rpm
